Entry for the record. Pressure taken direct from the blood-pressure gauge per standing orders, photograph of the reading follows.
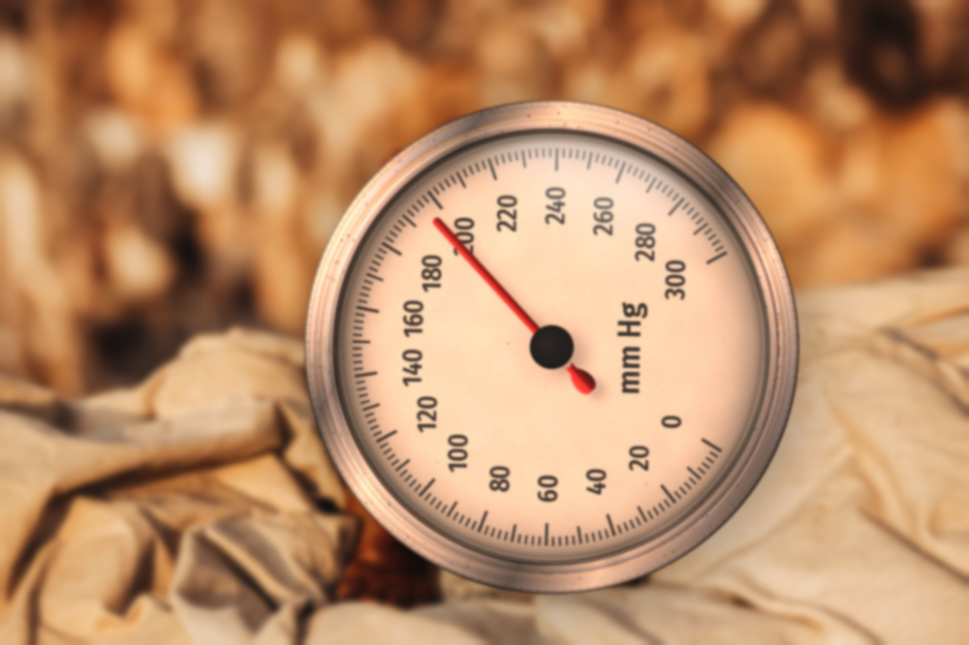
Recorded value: 196 mmHg
